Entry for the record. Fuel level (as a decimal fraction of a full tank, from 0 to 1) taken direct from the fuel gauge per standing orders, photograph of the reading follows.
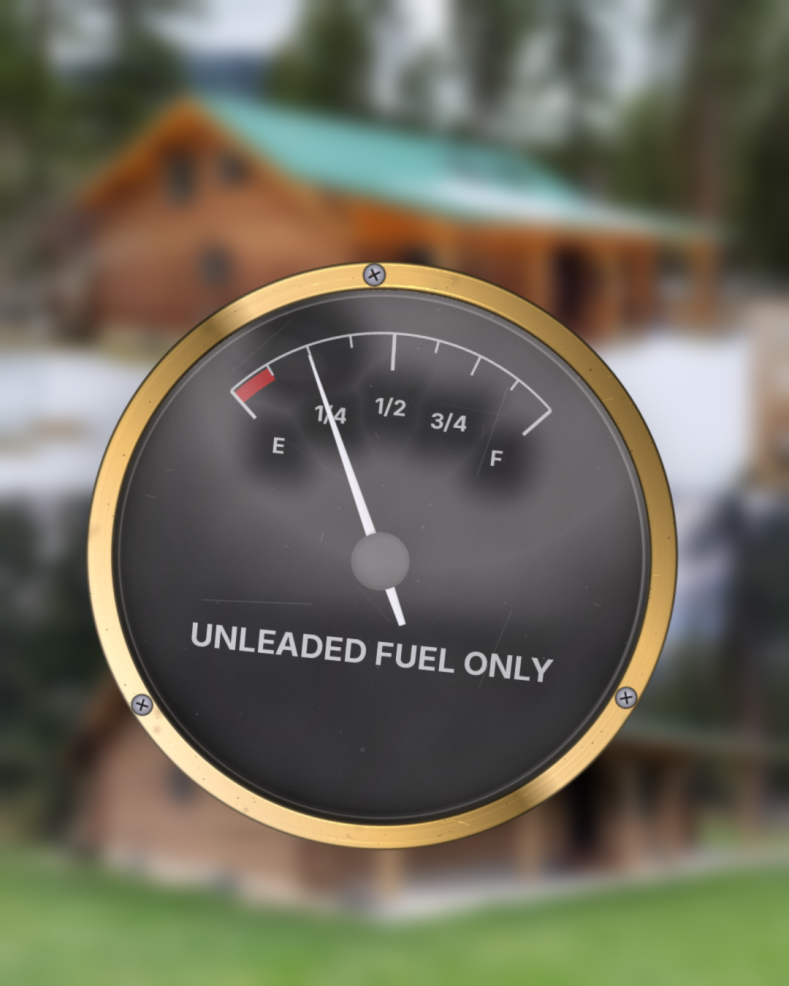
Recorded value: 0.25
